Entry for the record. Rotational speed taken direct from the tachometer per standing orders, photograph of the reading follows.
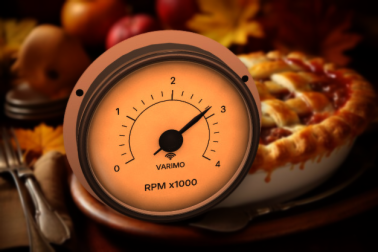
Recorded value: 2800 rpm
